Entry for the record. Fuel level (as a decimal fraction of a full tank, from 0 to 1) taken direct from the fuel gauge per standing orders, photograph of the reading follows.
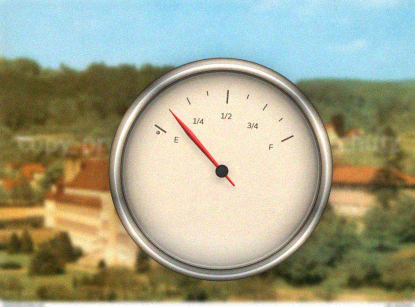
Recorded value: 0.125
